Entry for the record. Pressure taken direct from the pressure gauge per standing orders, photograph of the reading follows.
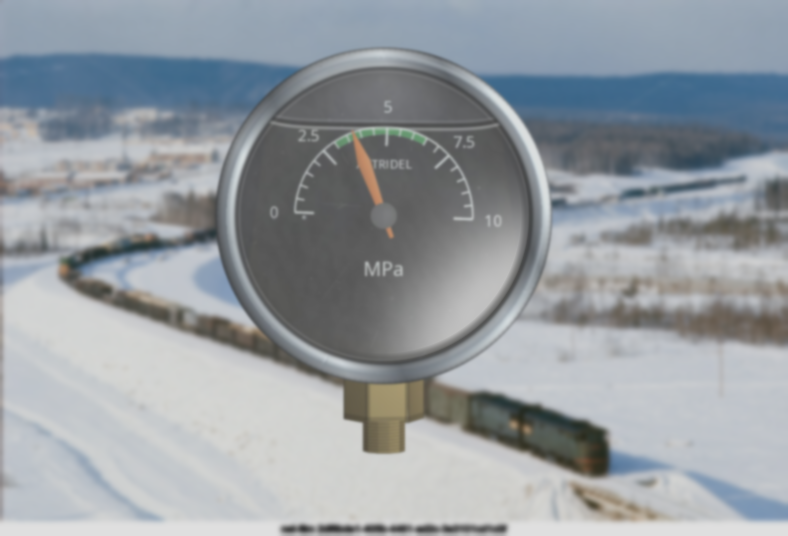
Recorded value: 3.75 MPa
